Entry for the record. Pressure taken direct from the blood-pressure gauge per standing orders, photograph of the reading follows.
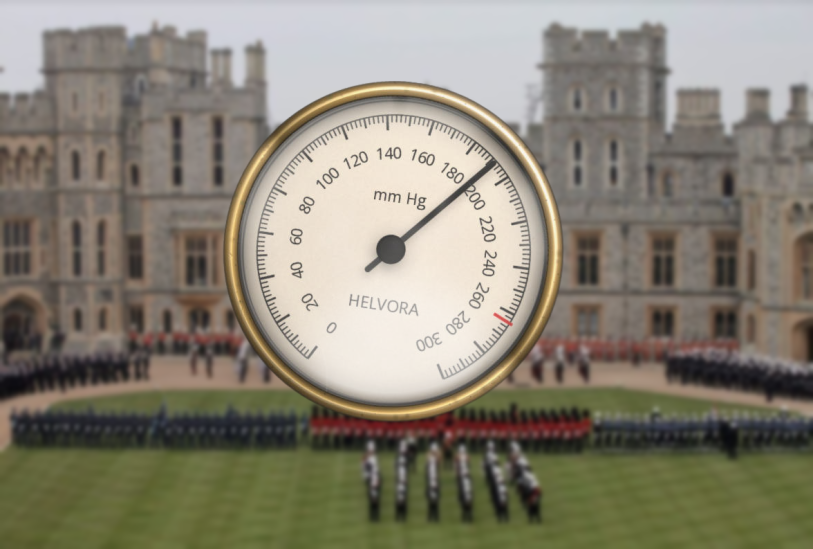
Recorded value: 192 mmHg
